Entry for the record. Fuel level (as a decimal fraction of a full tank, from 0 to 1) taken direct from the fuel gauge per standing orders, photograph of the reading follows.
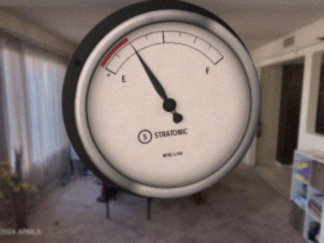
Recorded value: 0.25
